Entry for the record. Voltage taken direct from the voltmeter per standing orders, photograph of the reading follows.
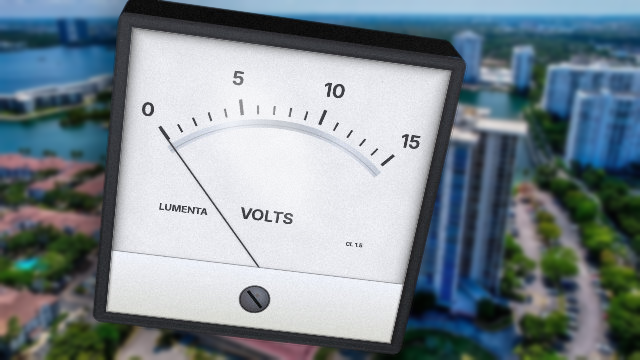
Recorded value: 0 V
